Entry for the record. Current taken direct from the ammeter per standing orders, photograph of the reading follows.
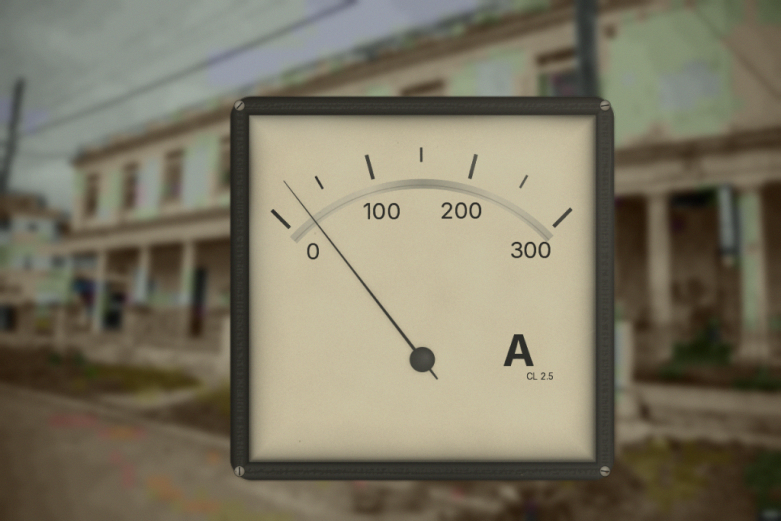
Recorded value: 25 A
